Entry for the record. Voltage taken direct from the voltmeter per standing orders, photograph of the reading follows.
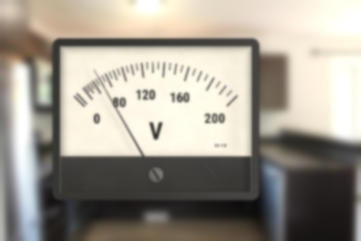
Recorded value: 70 V
